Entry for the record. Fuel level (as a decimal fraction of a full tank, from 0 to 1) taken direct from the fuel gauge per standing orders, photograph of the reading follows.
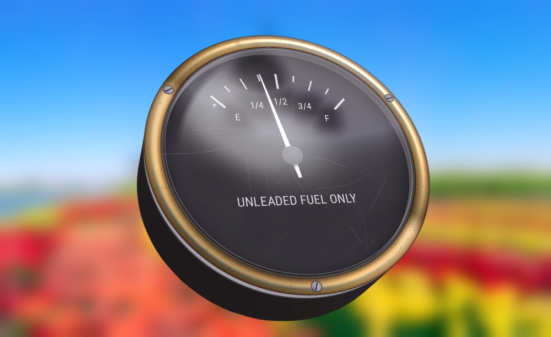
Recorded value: 0.375
